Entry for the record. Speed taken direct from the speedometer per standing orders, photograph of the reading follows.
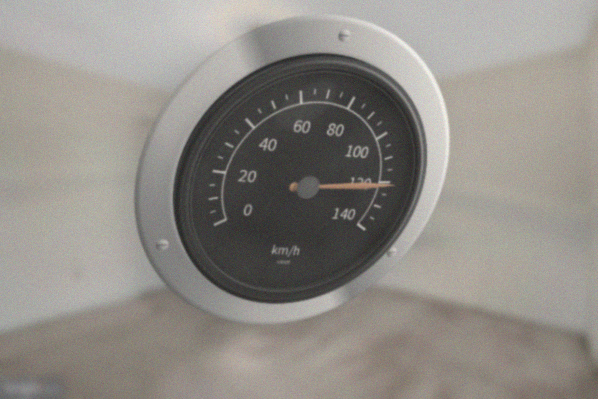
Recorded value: 120 km/h
